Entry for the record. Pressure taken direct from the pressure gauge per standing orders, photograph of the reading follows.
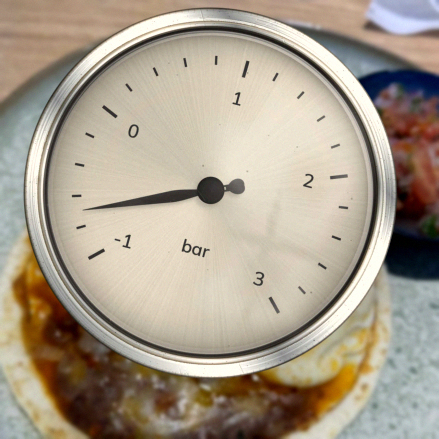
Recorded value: -0.7 bar
